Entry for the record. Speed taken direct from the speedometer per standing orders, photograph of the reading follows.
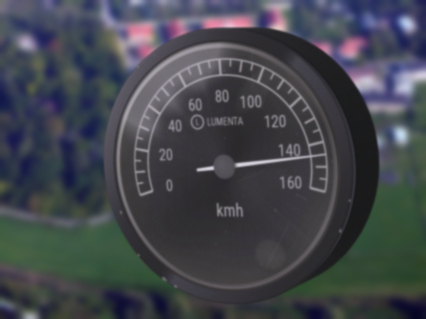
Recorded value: 145 km/h
